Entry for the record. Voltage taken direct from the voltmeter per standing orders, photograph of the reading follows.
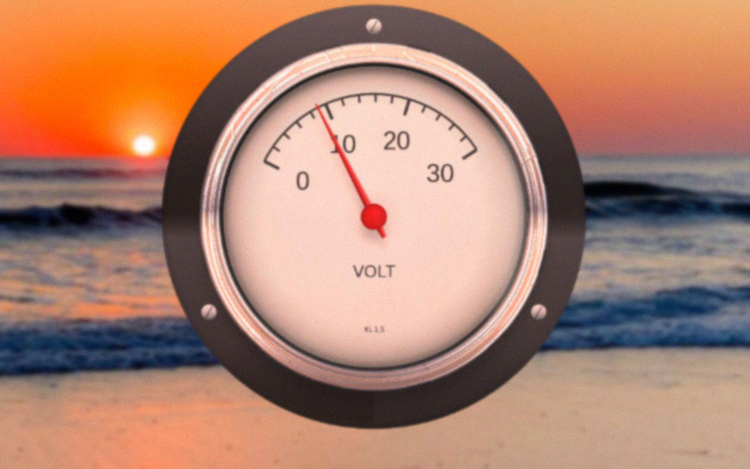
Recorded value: 9 V
